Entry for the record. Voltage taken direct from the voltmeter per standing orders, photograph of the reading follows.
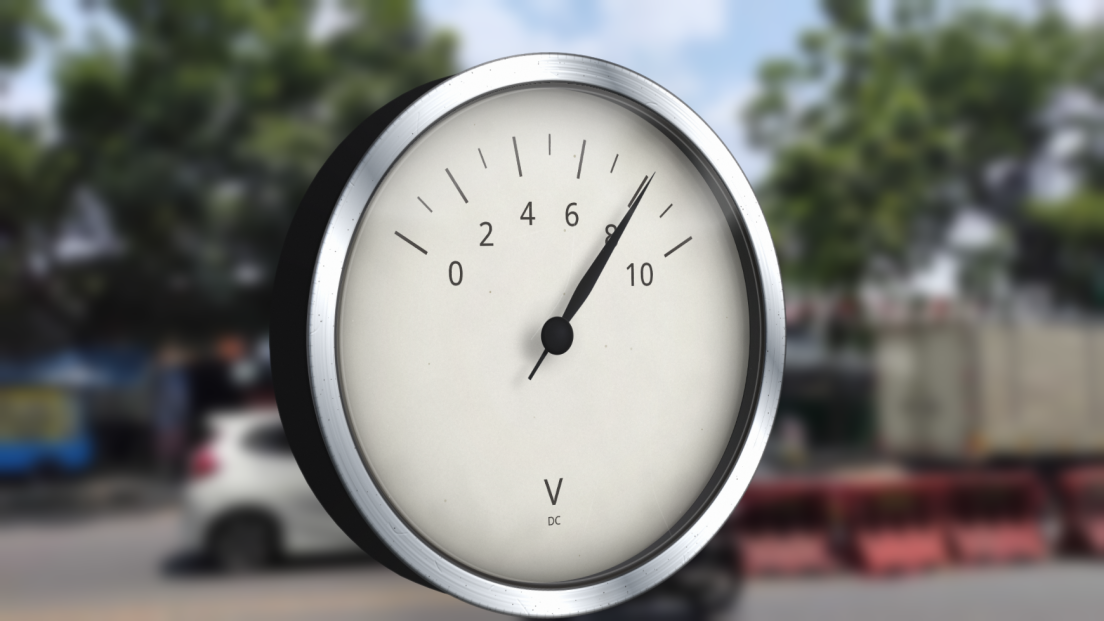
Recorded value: 8 V
